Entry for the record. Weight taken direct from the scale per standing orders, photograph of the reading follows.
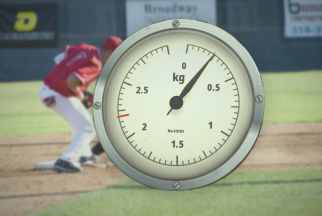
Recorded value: 0.25 kg
